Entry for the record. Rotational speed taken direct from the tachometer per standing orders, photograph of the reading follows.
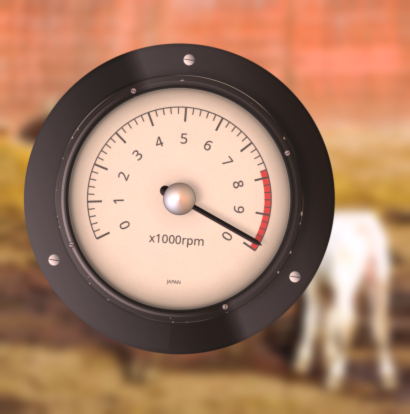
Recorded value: 9800 rpm
